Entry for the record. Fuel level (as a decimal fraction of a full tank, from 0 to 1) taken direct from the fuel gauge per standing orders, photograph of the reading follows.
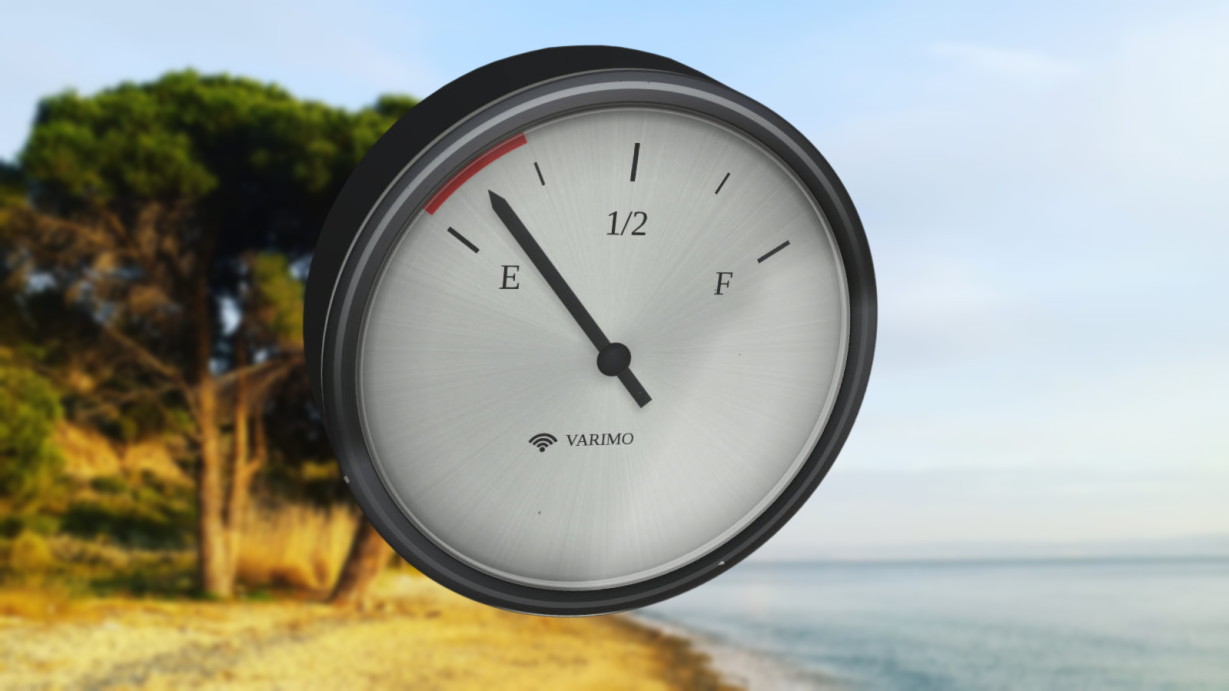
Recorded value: 0.125
